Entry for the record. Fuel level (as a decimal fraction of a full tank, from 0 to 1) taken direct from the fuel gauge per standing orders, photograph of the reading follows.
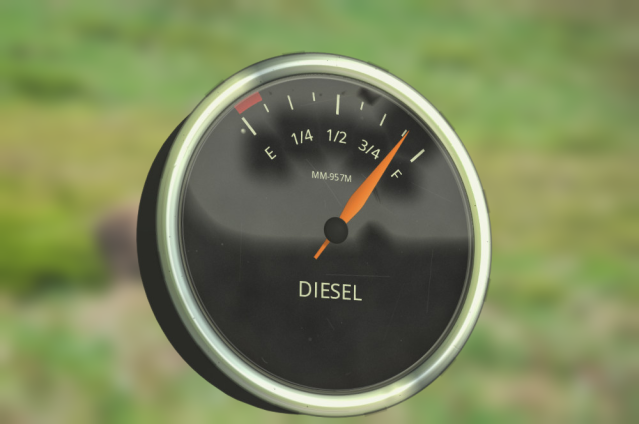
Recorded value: 0.875
